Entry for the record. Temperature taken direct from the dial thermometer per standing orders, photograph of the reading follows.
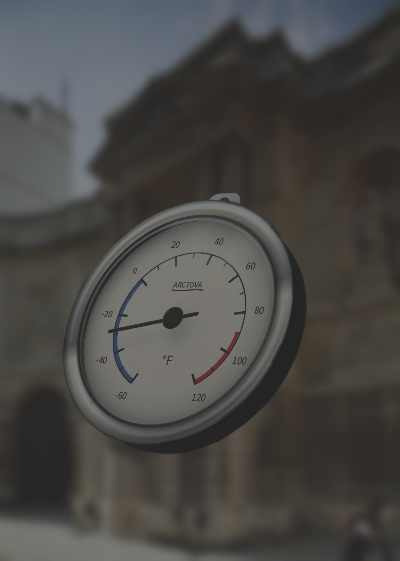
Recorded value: -30 °F
